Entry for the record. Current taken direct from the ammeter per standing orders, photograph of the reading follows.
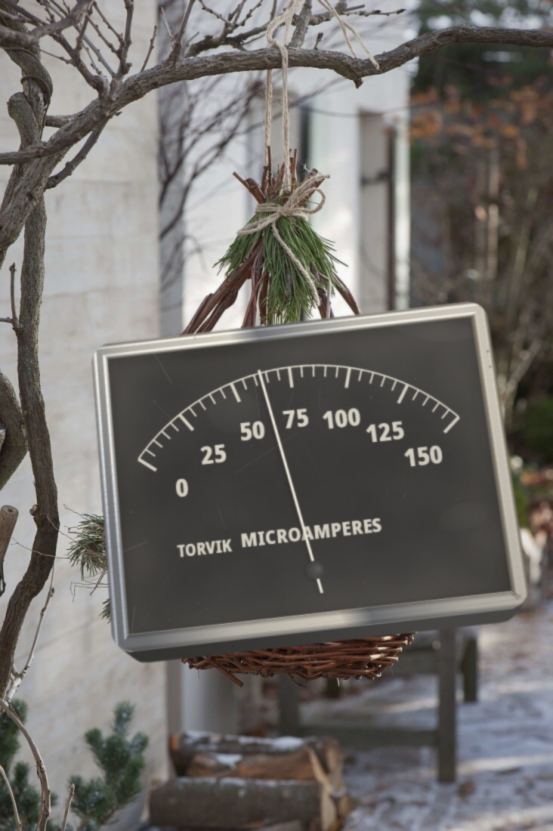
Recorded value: 62.5 µA
